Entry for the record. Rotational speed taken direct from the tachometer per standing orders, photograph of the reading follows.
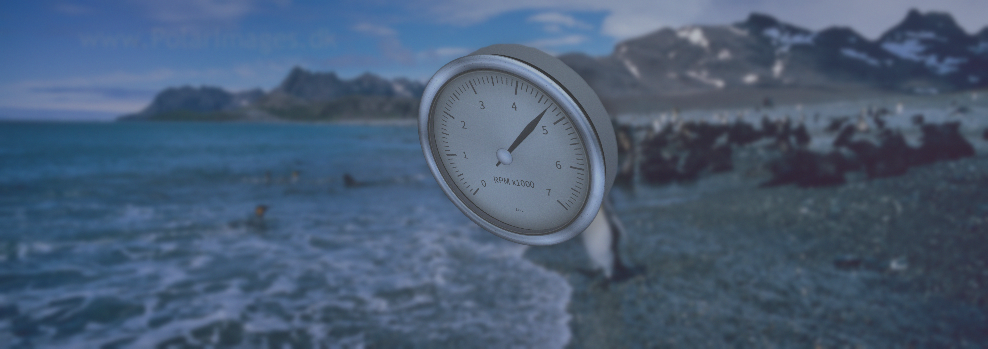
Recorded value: 4700 rpm
